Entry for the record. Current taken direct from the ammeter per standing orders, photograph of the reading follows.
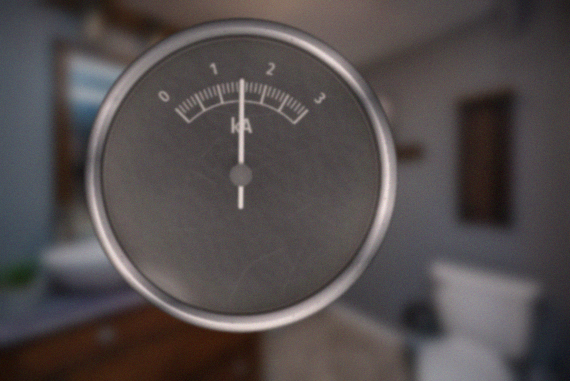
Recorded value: 1.5 kA
